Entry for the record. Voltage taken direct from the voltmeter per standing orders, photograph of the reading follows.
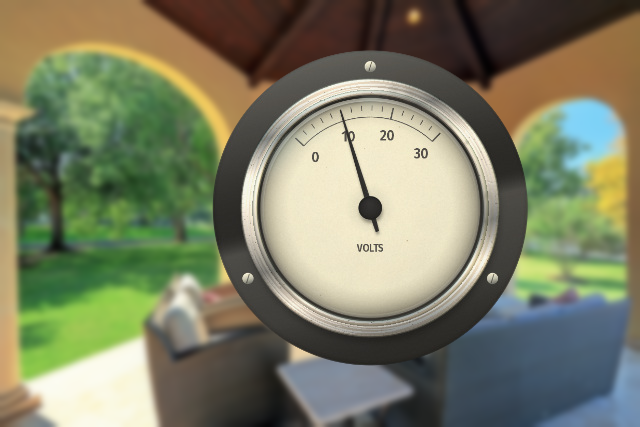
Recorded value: 10 V
